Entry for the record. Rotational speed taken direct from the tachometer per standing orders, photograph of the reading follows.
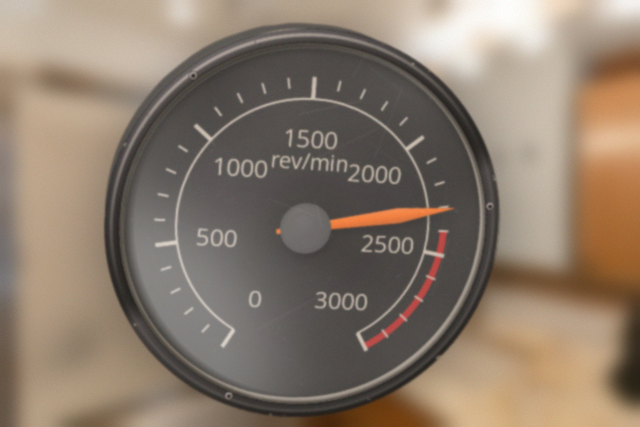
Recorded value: 2300 rpm
